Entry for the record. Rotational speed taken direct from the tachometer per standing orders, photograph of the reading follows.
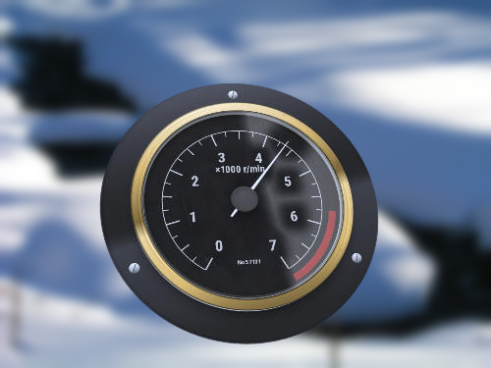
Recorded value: 4375 rpm
